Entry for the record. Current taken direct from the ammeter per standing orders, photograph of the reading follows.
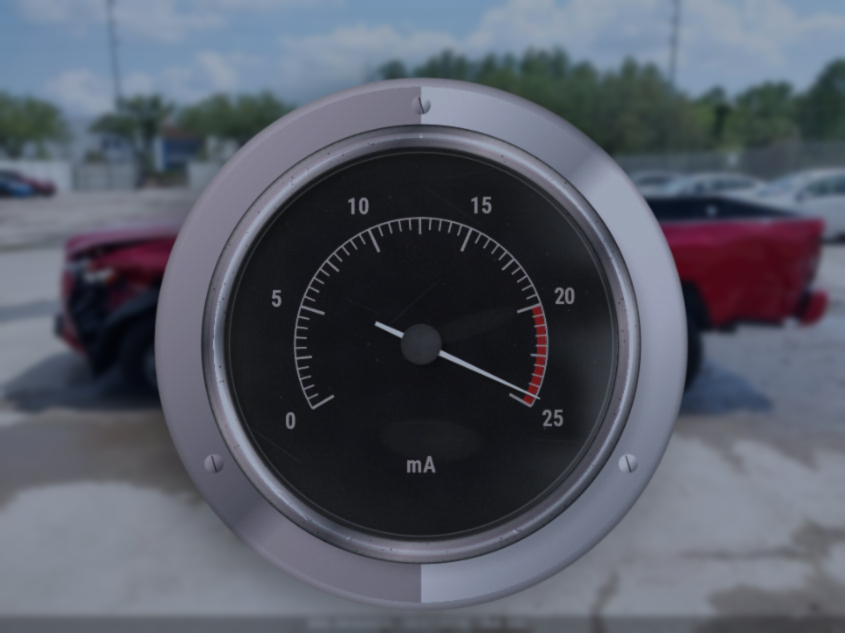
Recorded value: 24.5 mA
